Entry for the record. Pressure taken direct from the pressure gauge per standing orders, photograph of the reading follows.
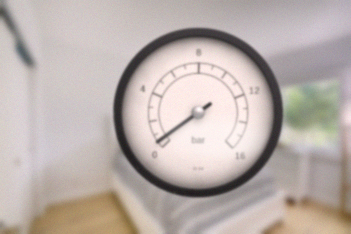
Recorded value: 0.5 bar
